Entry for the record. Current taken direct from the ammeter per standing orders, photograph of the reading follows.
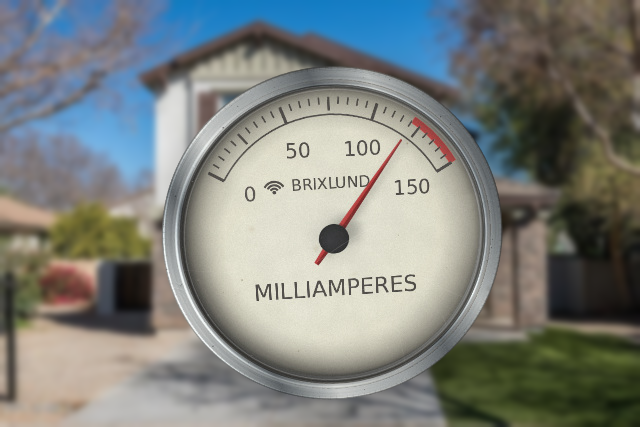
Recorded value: 120 mA
